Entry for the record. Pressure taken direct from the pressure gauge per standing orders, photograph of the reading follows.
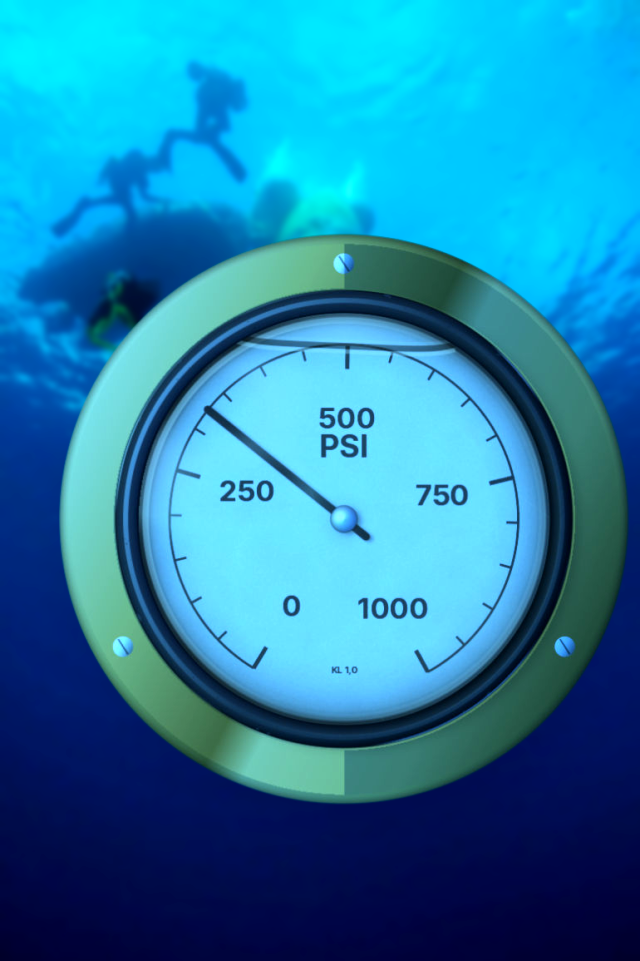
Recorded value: 325 psi
